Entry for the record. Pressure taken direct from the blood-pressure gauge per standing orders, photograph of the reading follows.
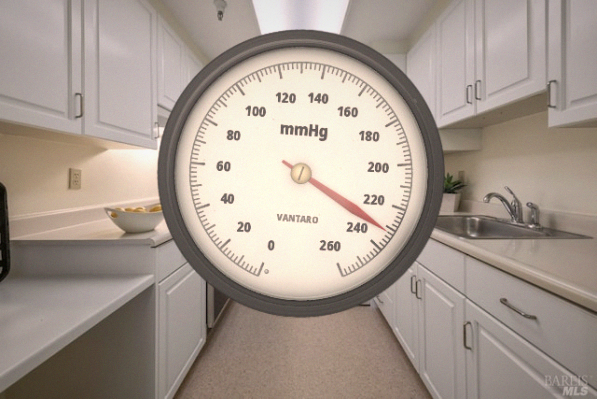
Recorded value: 232 mmHg
